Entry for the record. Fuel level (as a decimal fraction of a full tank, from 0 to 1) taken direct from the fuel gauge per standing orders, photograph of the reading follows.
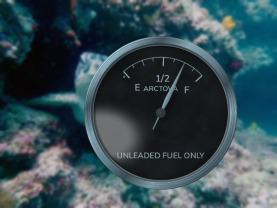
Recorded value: 0.75
